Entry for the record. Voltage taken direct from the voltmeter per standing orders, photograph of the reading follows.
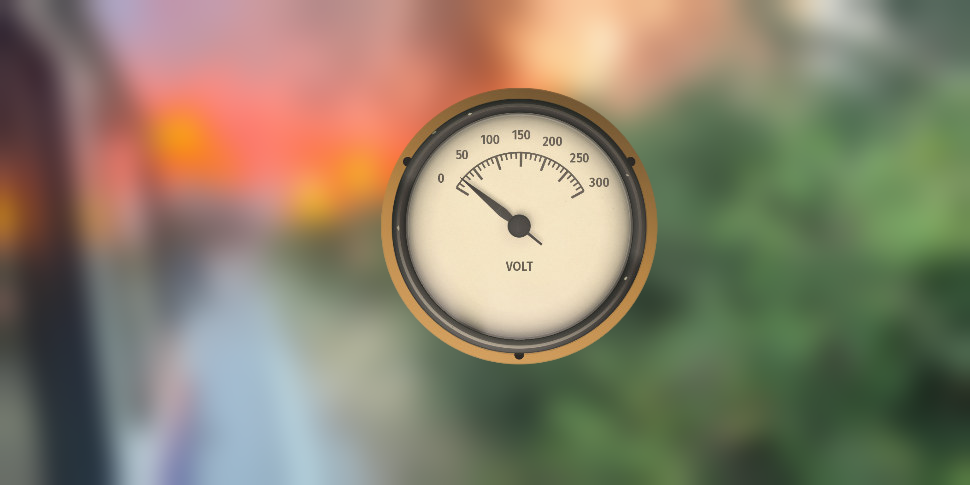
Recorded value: 20 V
